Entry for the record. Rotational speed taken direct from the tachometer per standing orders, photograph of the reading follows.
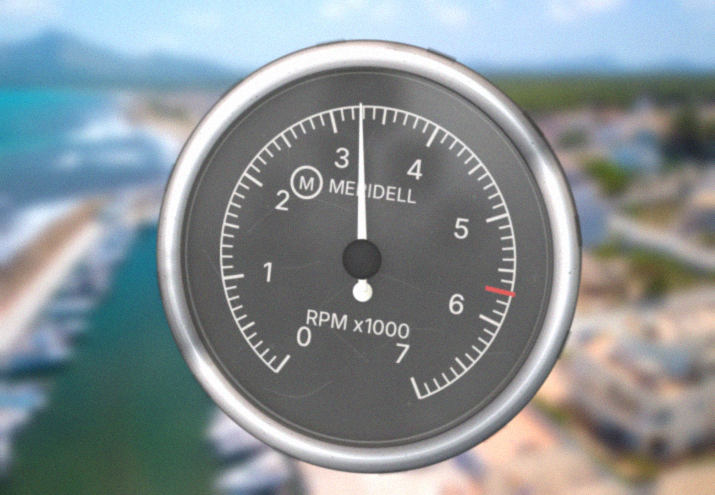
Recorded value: 3300 rpm
